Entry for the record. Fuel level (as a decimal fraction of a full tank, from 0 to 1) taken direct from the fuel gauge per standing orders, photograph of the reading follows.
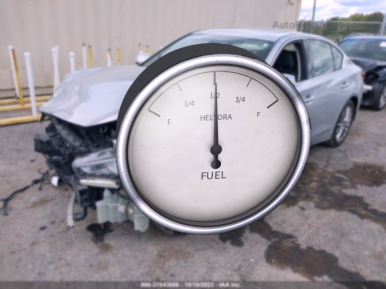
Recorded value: 0.5
